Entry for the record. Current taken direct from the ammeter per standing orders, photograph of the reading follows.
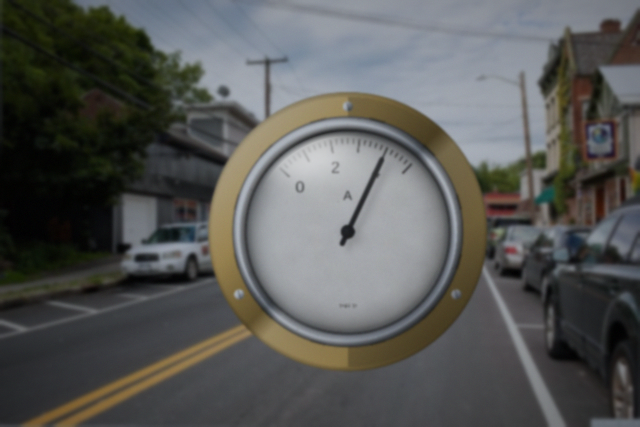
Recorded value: 4 A
